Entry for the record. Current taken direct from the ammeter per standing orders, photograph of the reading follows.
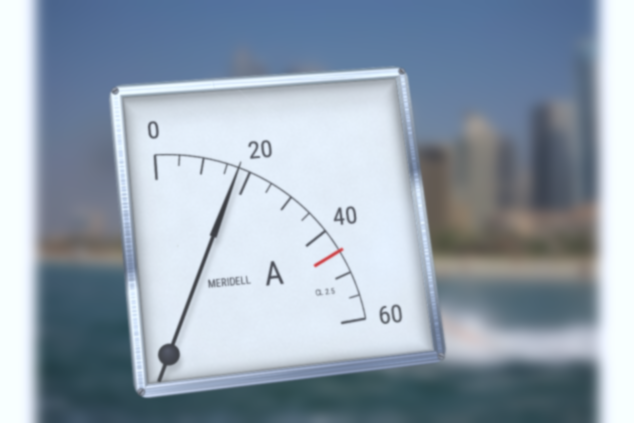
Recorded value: 17.5 A
